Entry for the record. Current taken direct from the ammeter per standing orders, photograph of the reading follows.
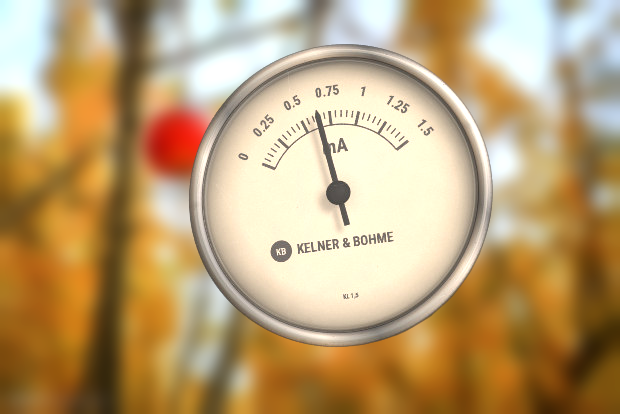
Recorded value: 0.65 mA
